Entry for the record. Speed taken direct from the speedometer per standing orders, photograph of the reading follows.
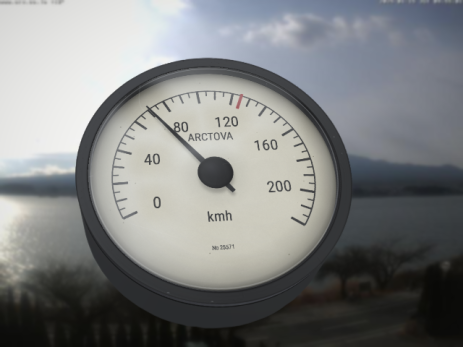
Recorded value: 70 km/h
